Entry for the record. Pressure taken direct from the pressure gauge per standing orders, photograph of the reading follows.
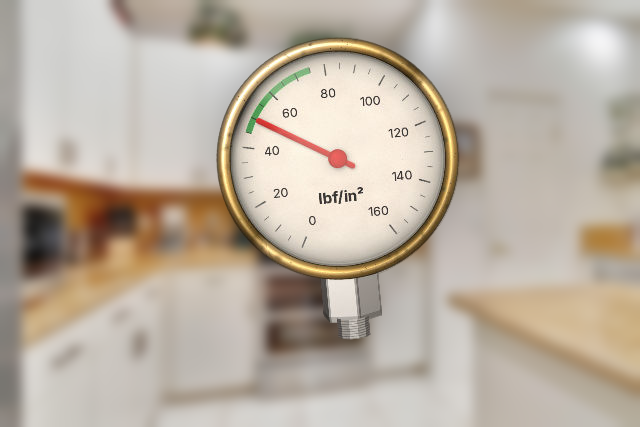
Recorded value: 50 psi
